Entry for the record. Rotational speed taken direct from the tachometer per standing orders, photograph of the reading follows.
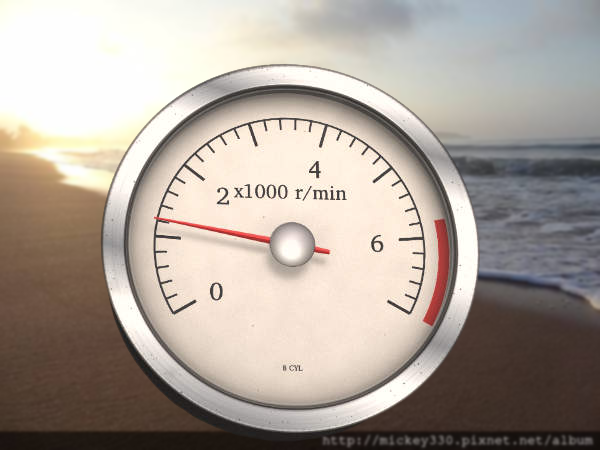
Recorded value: 1200 rpm
